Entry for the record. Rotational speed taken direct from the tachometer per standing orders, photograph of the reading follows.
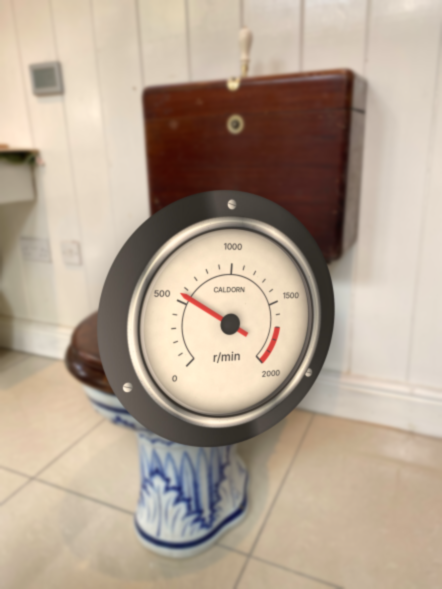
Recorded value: 550 rpm
